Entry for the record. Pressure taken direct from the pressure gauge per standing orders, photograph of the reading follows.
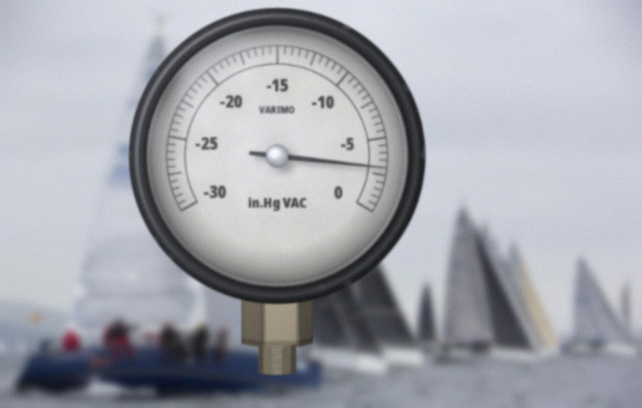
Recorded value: -3 inHg
